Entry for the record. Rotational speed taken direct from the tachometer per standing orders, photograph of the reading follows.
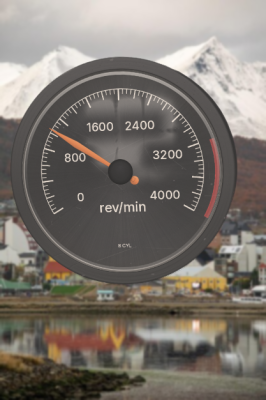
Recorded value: 1050 rpm
